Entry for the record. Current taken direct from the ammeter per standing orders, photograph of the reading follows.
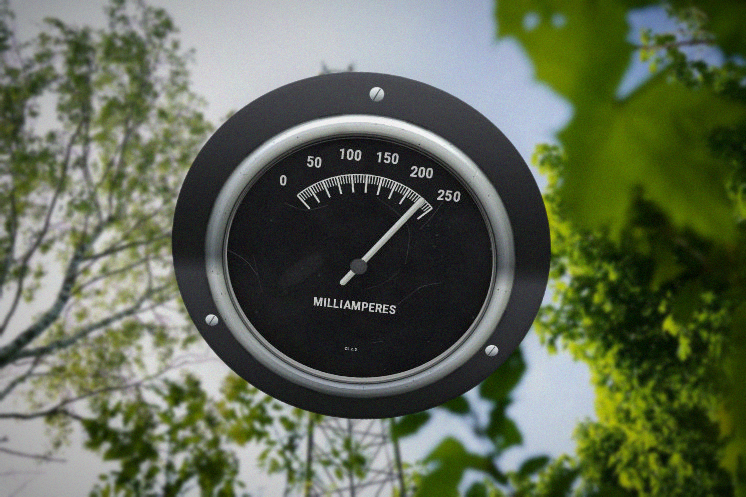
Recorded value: 225 mA
